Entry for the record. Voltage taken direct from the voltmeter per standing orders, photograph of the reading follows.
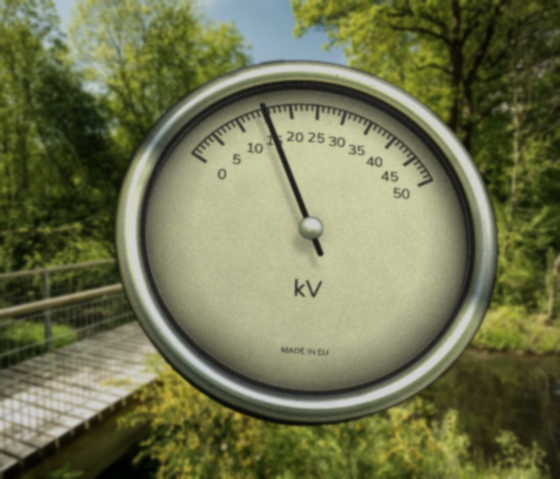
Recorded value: 15 kV
